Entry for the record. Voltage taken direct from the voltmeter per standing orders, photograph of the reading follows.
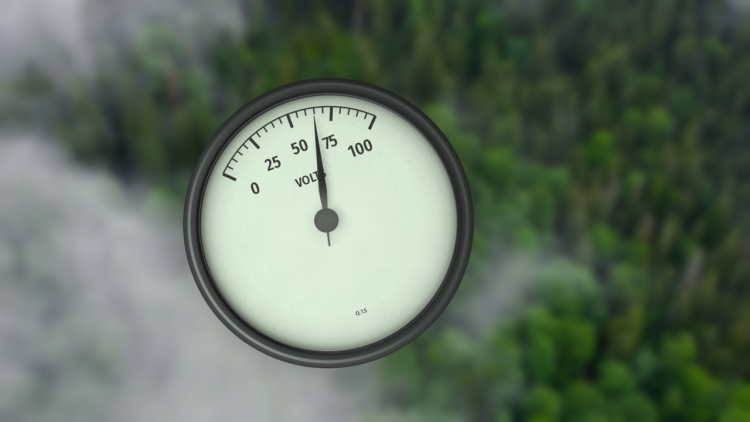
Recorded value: 65 V
